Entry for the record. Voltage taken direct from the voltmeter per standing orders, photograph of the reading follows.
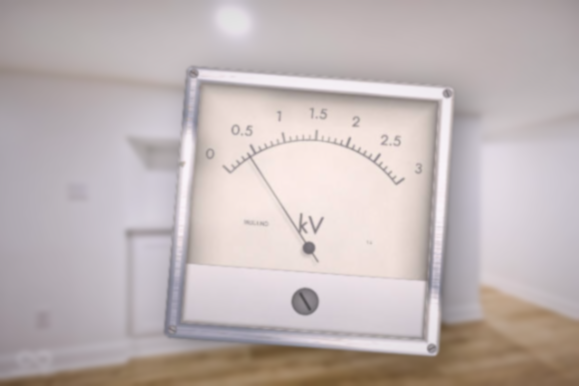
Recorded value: 0.4 kV
